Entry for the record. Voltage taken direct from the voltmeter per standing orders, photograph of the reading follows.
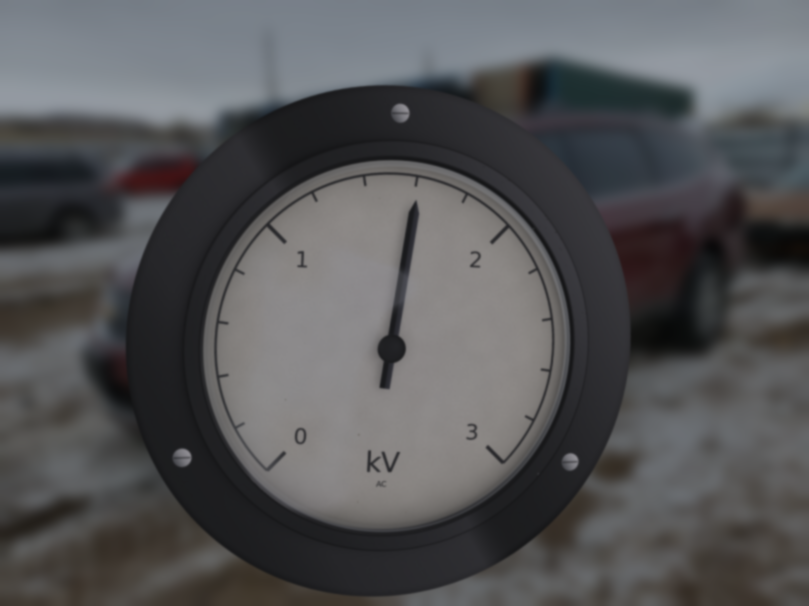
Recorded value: 1.6 kV
